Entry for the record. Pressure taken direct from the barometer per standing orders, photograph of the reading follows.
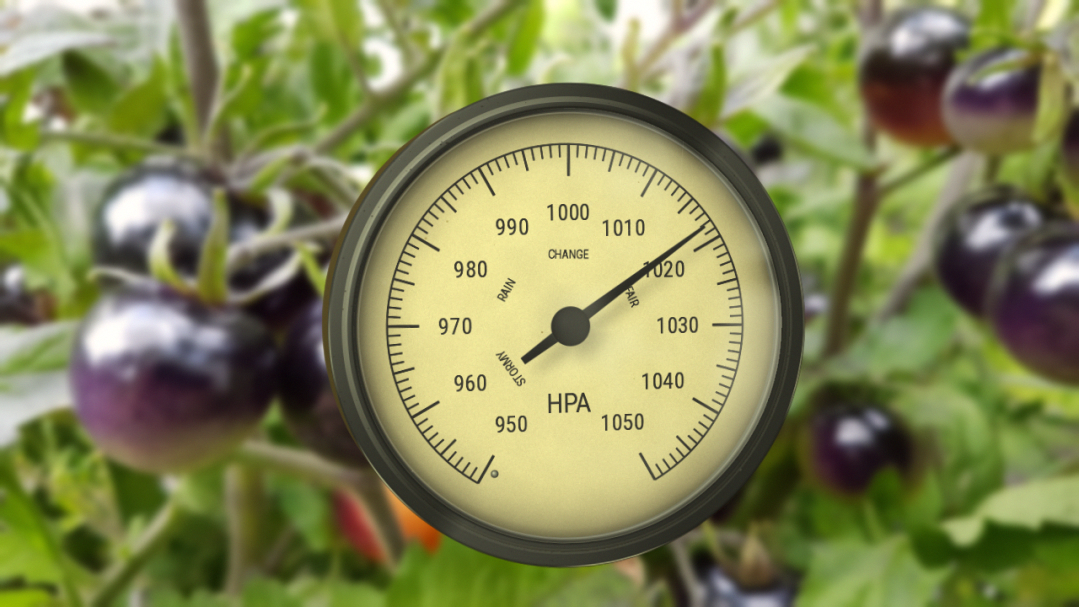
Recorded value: 1018 hPa
